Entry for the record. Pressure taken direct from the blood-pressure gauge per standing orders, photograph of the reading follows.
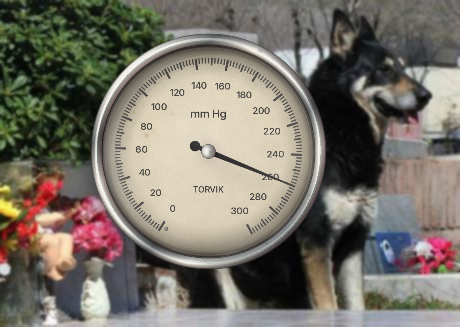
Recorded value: 260 mmHg
